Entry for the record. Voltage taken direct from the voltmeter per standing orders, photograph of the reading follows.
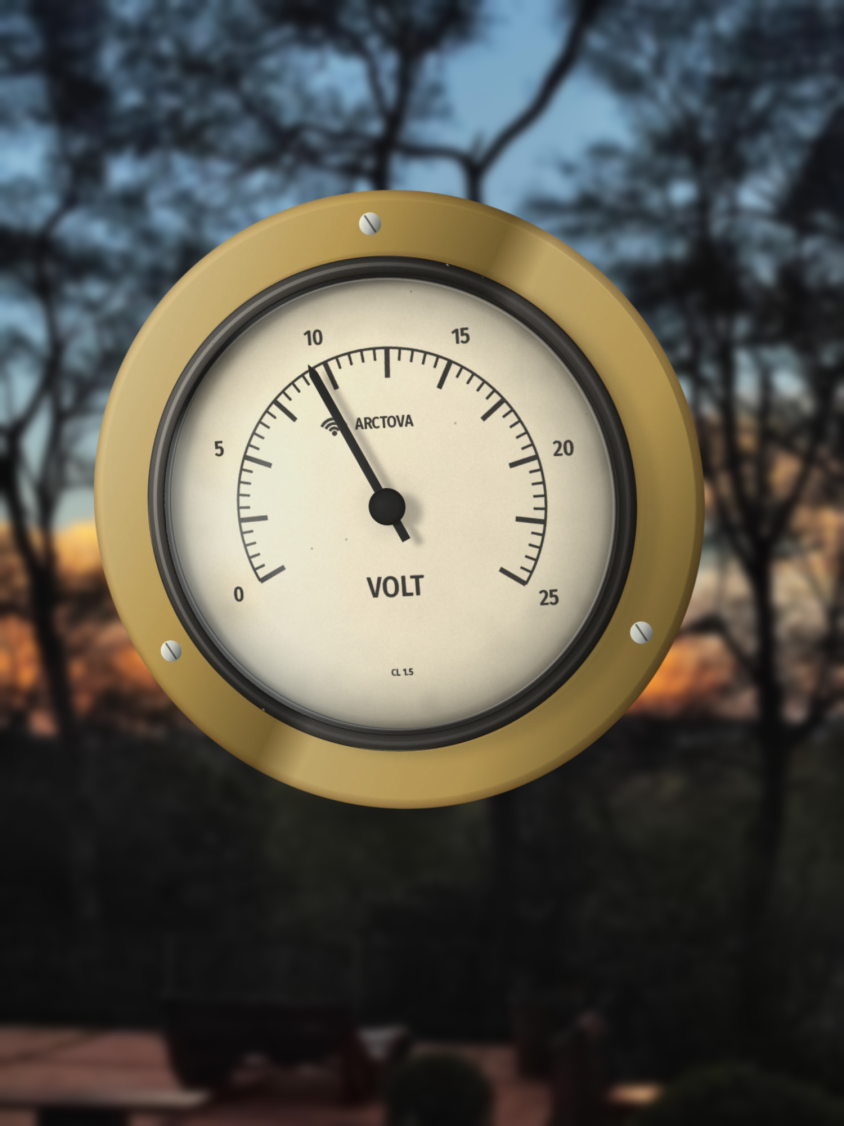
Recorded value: 9.5 V
